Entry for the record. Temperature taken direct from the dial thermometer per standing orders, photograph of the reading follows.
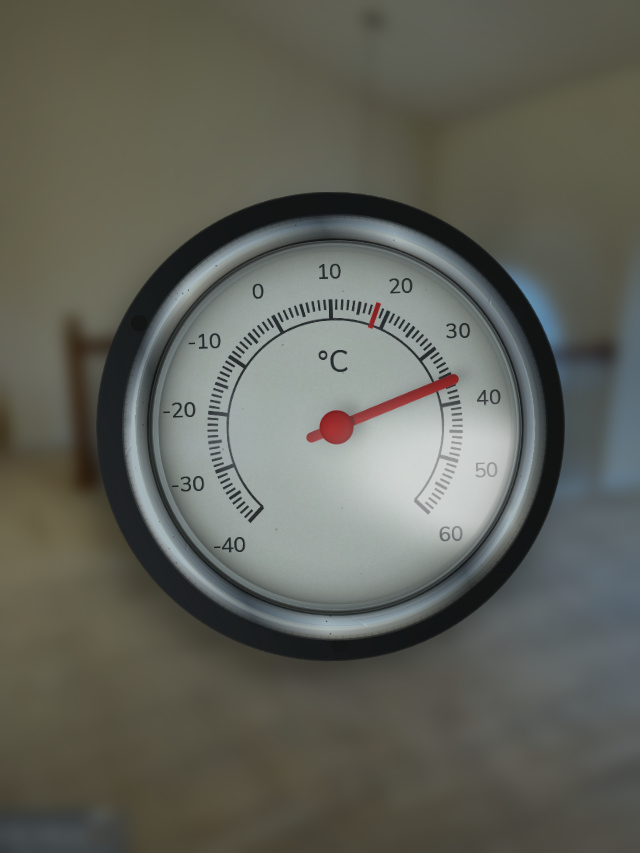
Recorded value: 36 °C
